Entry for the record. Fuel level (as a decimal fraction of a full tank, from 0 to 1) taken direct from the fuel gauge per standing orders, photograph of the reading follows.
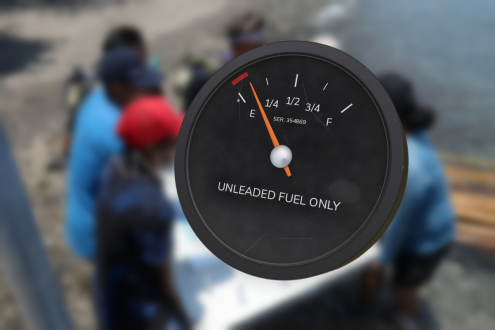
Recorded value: 0.125
